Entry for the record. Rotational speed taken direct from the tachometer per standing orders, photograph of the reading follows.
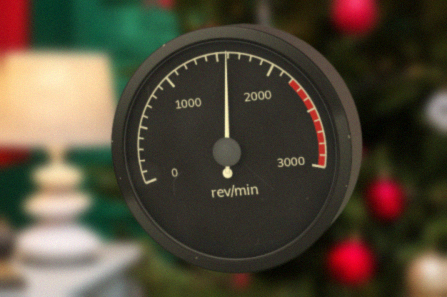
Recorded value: 1600 rpm
